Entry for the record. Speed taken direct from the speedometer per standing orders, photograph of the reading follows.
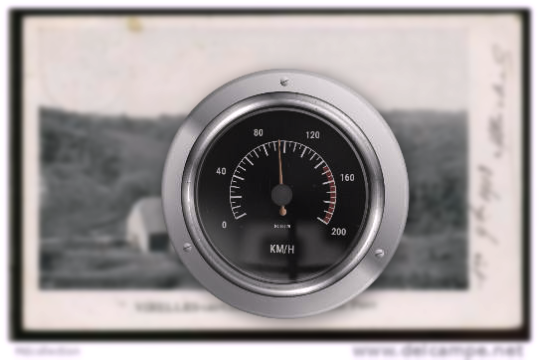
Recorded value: 95 km/h
